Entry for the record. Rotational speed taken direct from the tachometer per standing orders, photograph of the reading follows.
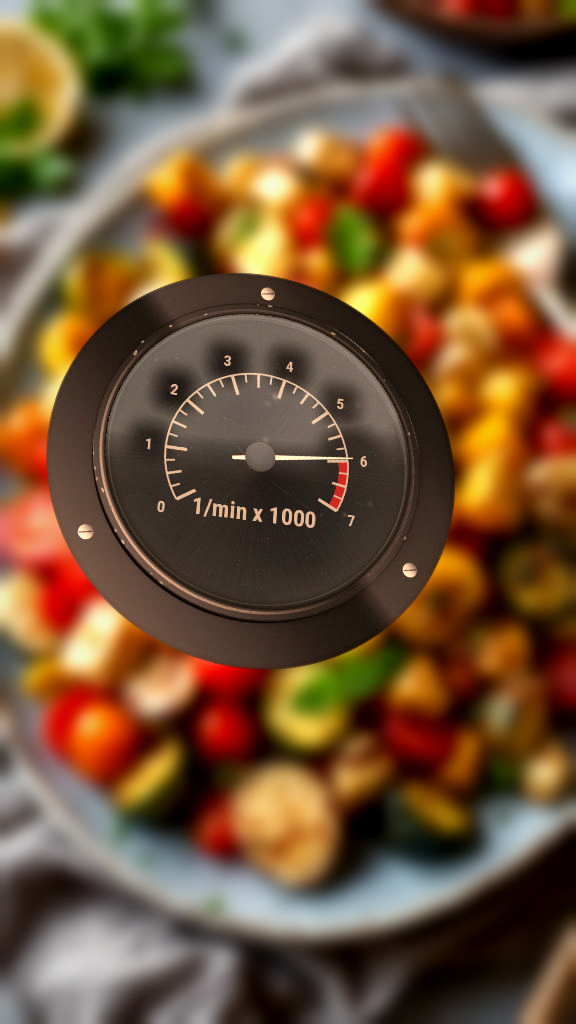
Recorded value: 6000 rpm
